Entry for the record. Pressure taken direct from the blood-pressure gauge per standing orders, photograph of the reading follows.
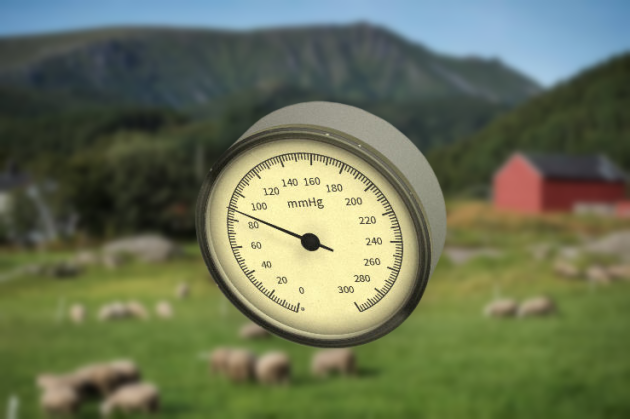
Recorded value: 90 mmHg
